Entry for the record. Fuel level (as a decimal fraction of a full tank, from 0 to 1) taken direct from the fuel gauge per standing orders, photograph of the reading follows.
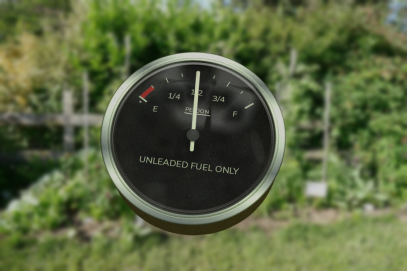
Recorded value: 0.5
